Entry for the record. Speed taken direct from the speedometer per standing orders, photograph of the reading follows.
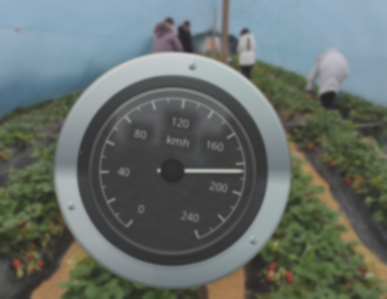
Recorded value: 185 km/h
